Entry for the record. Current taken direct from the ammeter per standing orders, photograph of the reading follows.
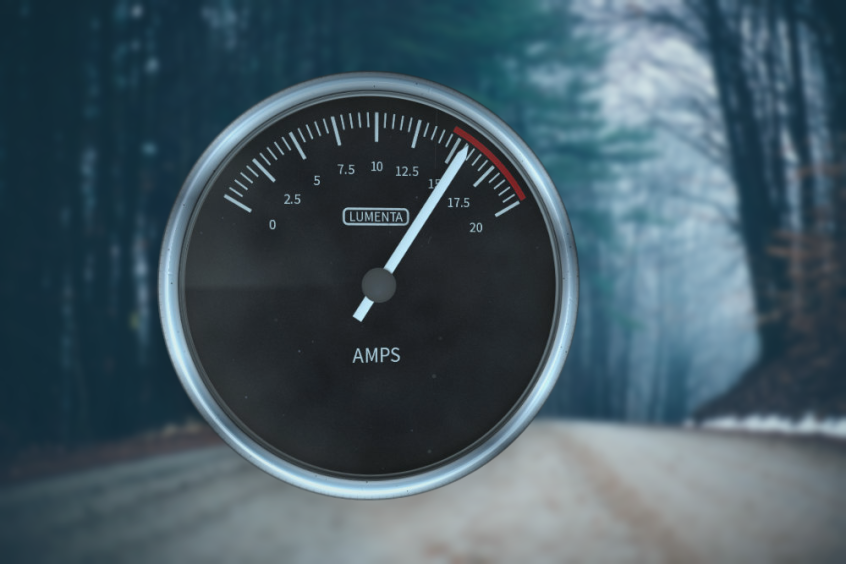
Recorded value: 15.5 A
